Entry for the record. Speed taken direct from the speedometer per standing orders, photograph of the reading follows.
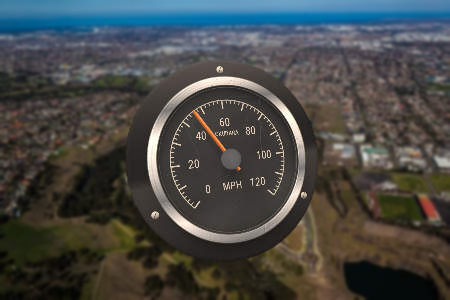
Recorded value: 46 mph
